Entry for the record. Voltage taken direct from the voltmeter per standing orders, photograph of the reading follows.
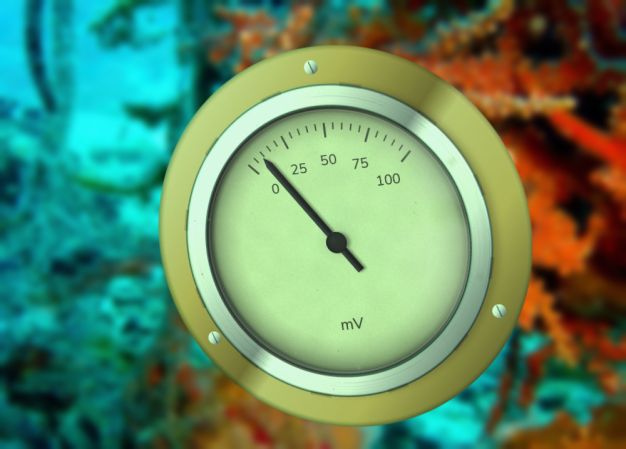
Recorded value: 10 mV
